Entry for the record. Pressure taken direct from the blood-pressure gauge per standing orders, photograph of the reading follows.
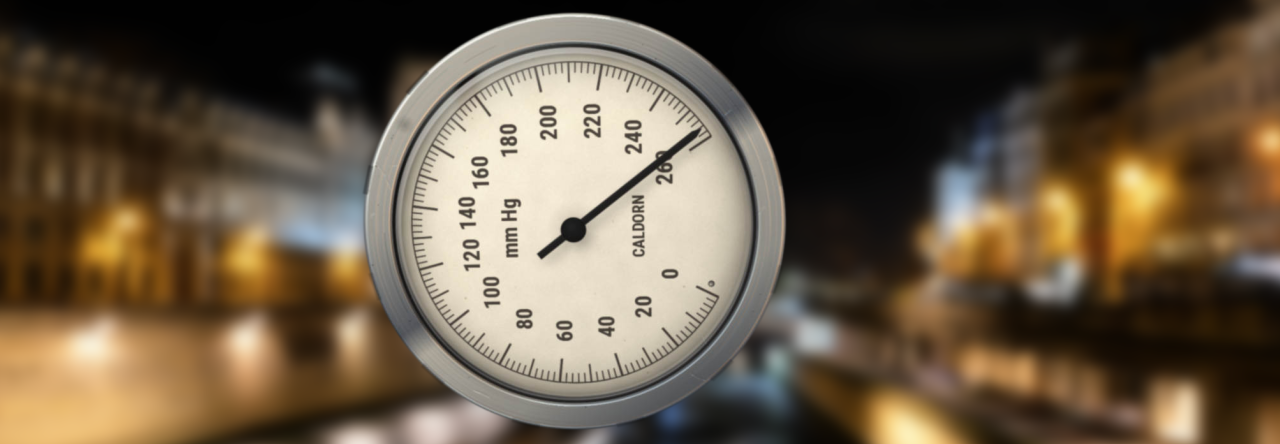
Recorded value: 256 mmHg
